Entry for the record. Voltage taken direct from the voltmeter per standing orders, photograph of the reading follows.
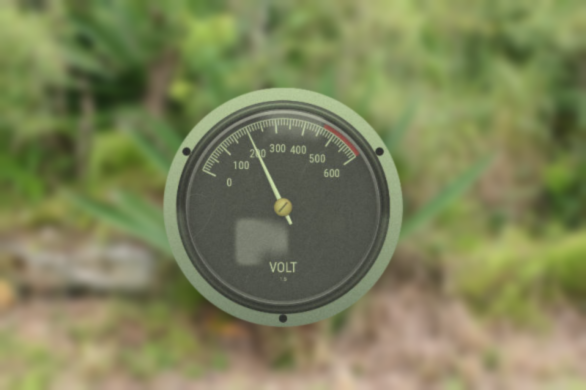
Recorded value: 200 V
